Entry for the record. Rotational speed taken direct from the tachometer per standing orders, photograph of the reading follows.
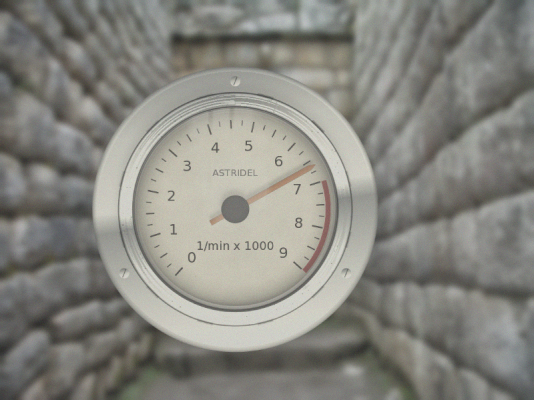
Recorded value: 6625 rpm
